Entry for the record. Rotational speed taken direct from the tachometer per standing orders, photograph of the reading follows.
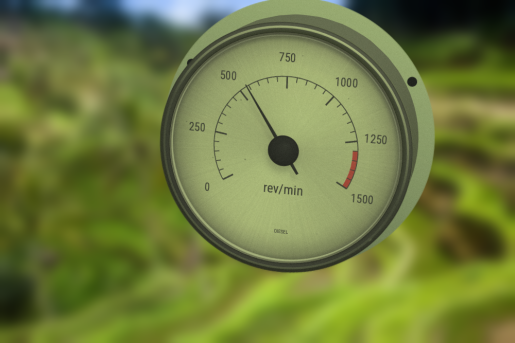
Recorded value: 550 rpm
